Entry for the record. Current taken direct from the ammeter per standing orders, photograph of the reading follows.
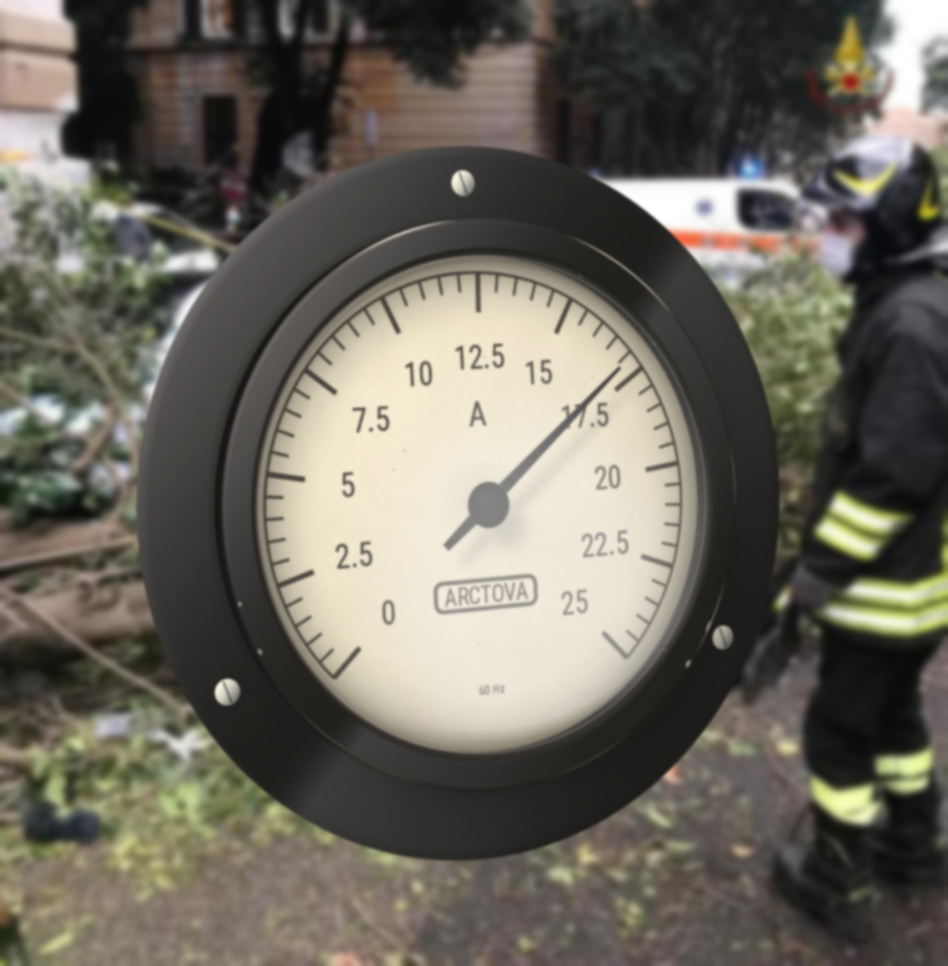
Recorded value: 17 A
